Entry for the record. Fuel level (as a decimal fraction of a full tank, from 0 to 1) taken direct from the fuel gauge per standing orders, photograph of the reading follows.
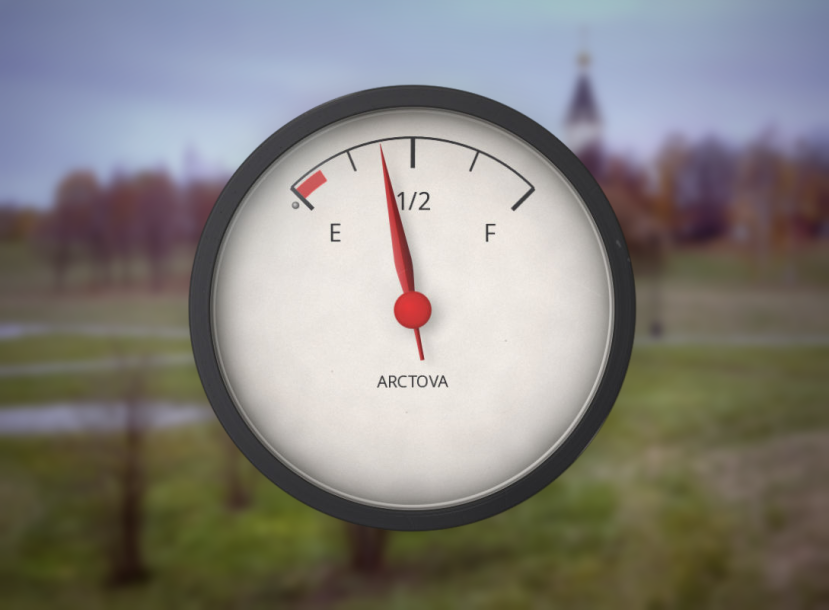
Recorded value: 0.375
